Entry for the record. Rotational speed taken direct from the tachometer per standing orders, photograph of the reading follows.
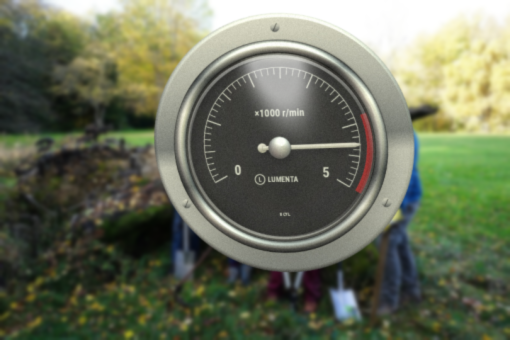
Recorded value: 4300 rpm
